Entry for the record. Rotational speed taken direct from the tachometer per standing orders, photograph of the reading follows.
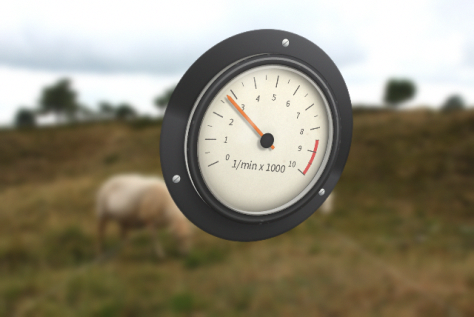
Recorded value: 2750 rpm
